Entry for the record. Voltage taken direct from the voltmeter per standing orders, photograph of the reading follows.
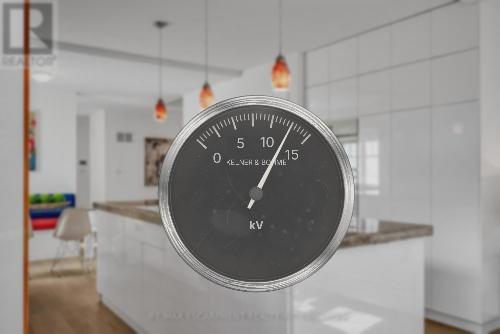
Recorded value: 12.5 kV
